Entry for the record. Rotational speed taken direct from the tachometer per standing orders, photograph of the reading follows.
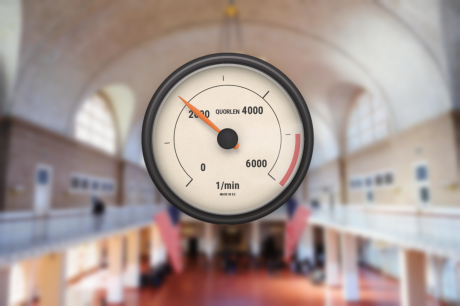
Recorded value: 2000 rpm
